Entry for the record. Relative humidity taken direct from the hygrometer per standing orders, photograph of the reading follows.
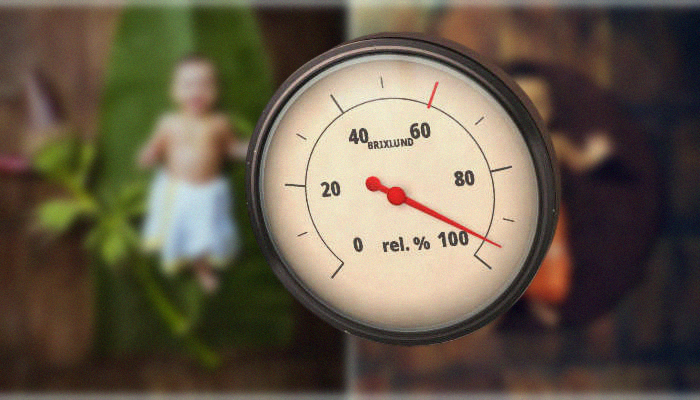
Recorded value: 95 %
